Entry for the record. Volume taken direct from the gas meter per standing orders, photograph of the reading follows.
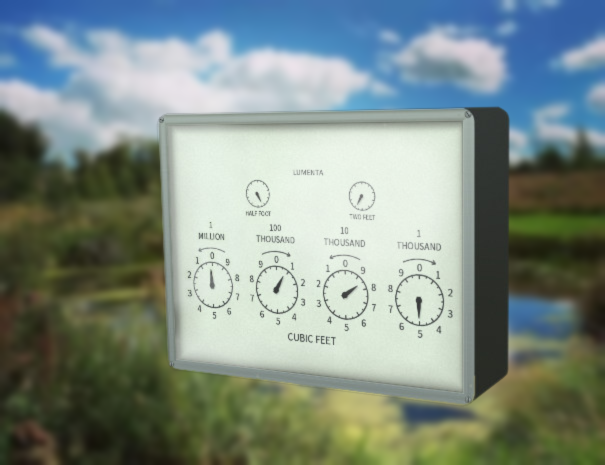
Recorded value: 8500 ft³
